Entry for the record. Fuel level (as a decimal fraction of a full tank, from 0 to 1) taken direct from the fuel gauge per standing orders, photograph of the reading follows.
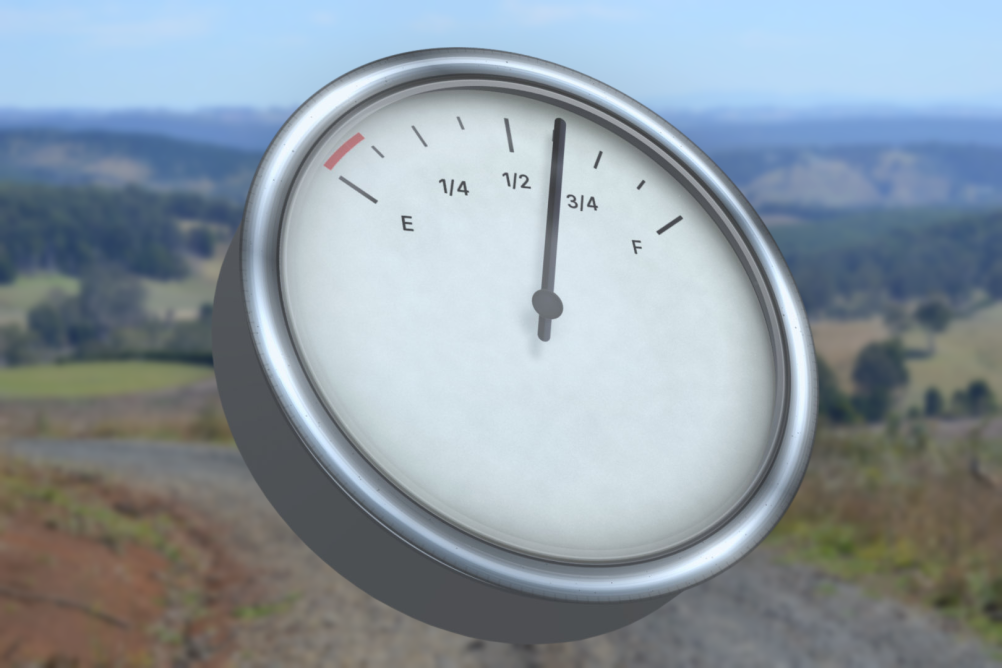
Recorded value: 0.625
